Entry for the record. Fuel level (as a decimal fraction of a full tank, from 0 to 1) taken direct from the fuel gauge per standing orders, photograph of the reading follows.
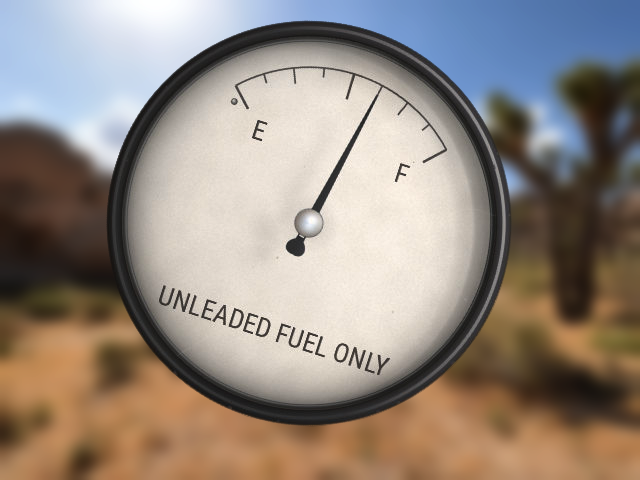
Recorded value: 0.625
